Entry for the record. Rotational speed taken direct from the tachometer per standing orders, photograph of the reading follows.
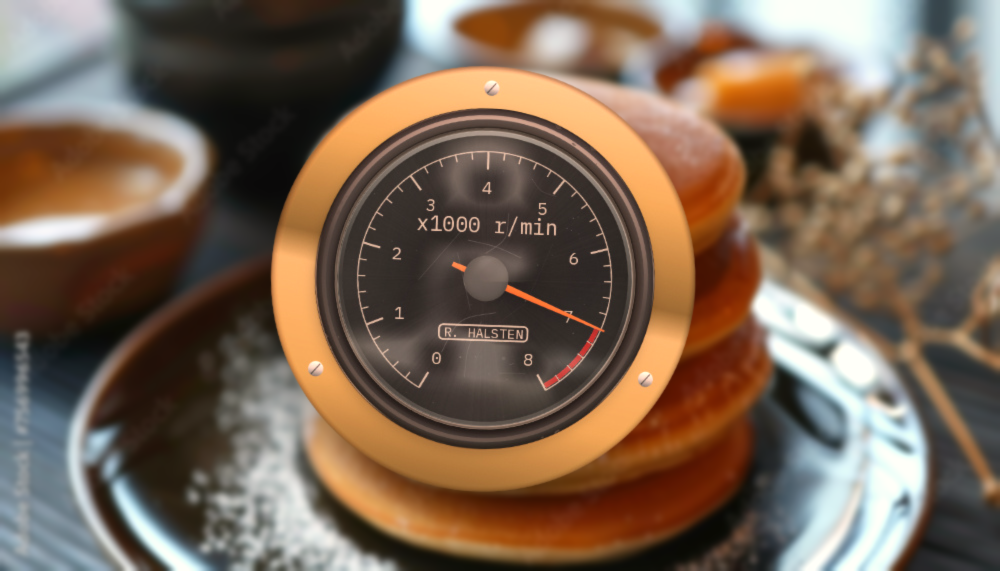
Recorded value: 7000 rpm
